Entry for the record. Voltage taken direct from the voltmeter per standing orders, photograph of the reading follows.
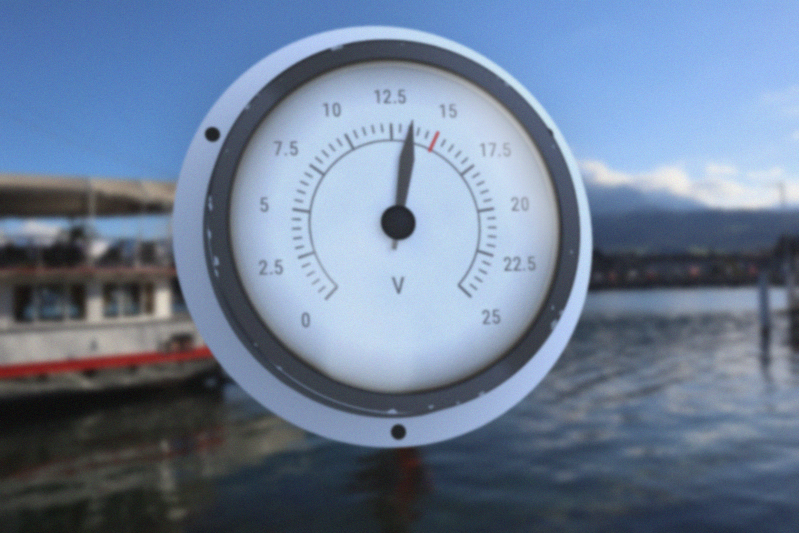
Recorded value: 13.5 V
